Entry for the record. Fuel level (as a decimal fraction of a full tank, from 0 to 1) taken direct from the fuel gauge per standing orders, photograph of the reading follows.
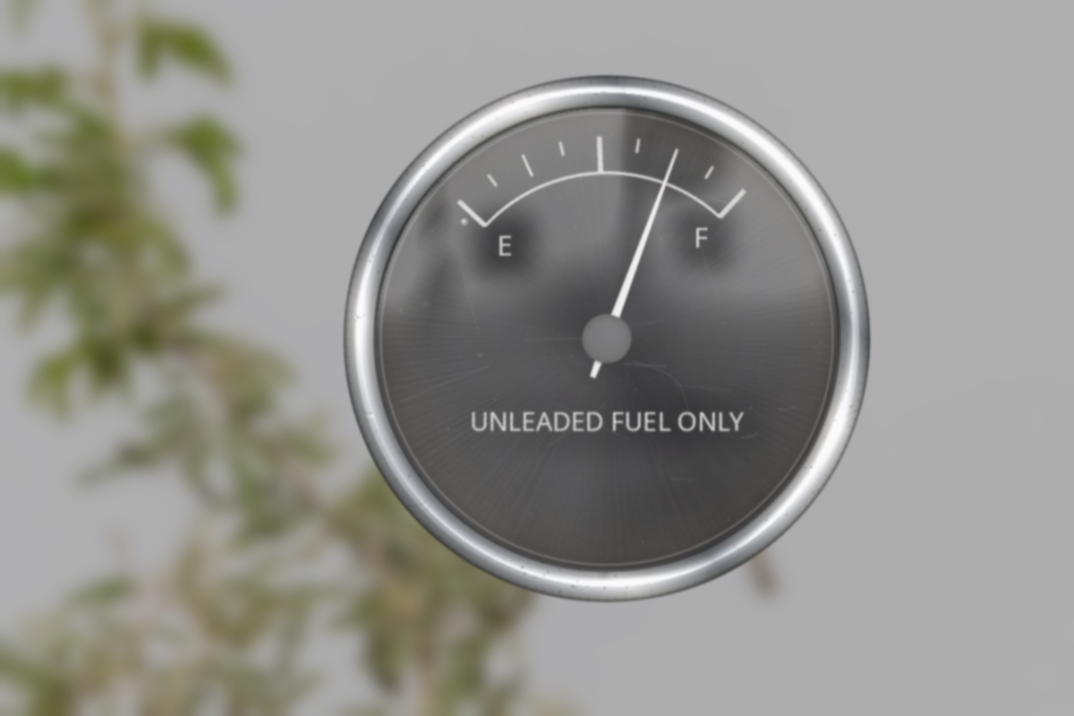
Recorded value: 0.75
